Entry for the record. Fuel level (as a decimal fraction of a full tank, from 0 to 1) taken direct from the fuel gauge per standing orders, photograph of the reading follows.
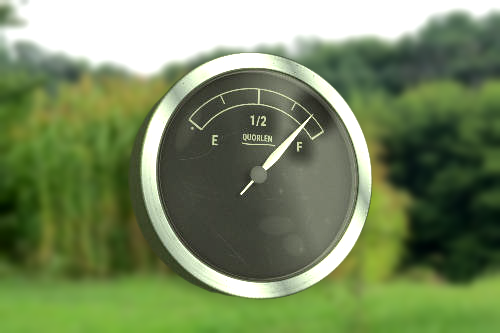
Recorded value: 0.875
